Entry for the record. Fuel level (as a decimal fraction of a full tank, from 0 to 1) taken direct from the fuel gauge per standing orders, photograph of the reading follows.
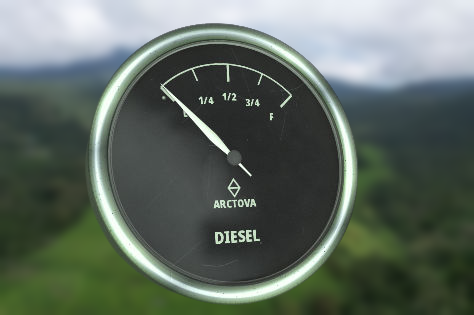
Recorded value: 0
